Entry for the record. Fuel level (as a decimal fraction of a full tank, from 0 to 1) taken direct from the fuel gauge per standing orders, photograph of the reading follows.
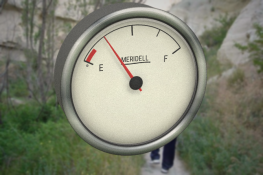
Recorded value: 0.25
